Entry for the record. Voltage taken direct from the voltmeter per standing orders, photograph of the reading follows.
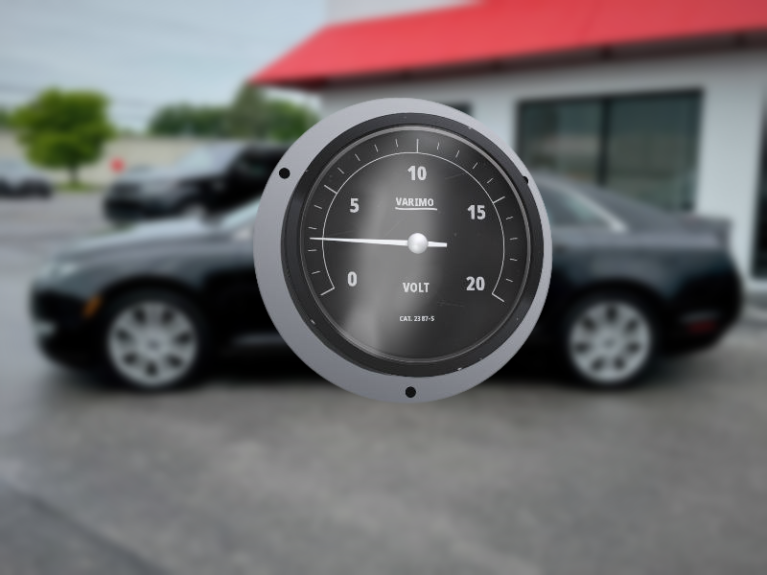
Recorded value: 2.5 V
